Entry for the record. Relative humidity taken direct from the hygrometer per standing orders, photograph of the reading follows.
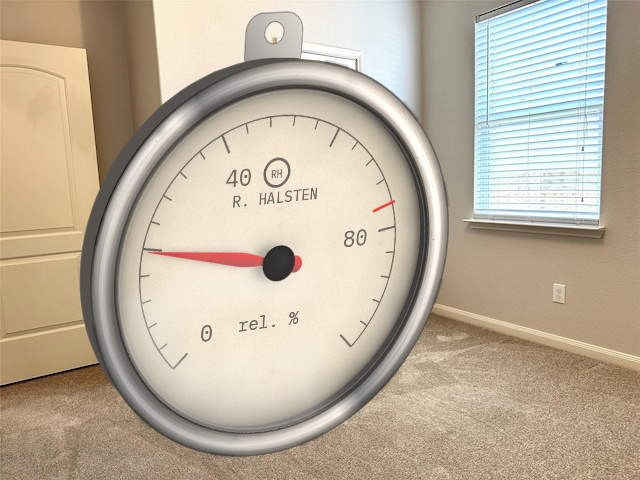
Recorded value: 20 %
